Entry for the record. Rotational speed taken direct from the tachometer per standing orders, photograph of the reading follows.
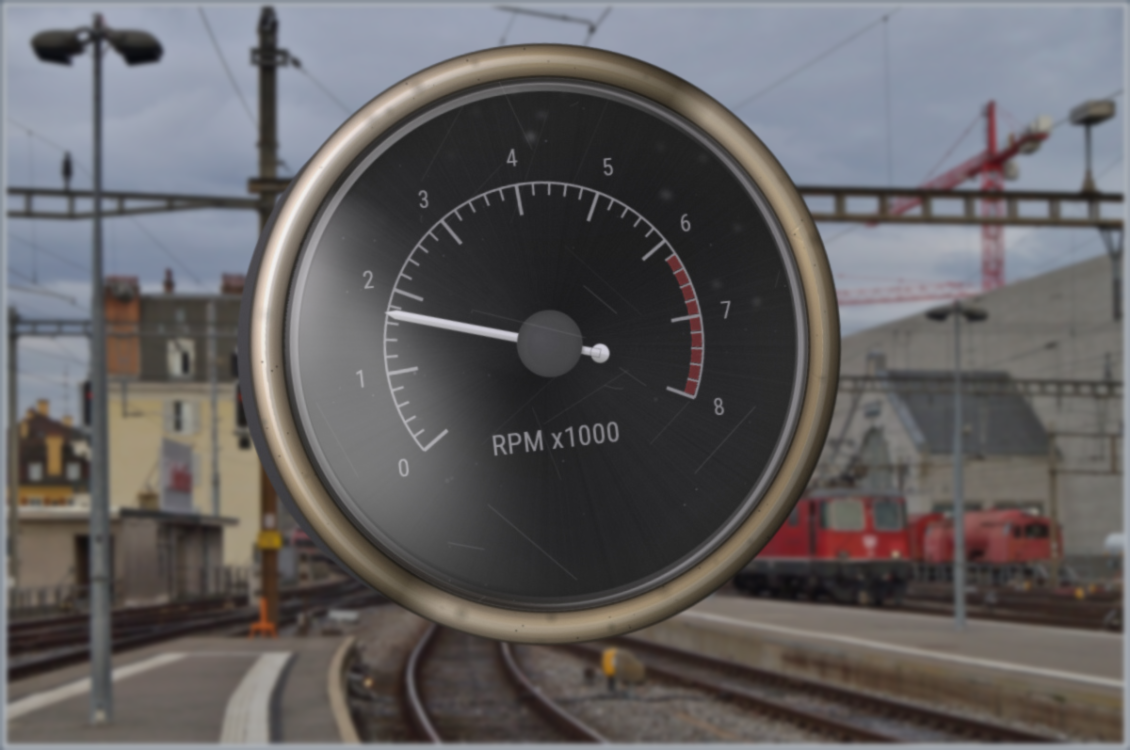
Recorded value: 1700 rpm
